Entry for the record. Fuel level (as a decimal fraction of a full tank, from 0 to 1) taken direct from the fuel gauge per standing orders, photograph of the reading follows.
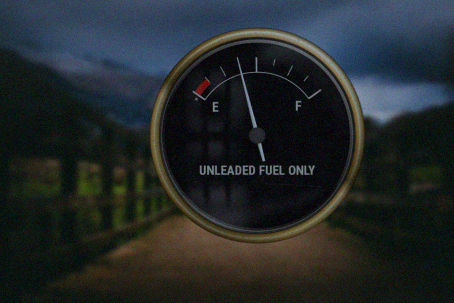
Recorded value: 0.375
